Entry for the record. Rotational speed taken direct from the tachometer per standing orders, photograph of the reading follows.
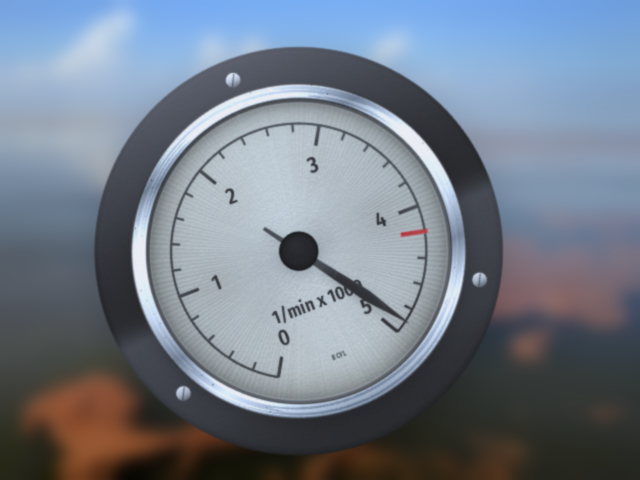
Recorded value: 4900 rpm
